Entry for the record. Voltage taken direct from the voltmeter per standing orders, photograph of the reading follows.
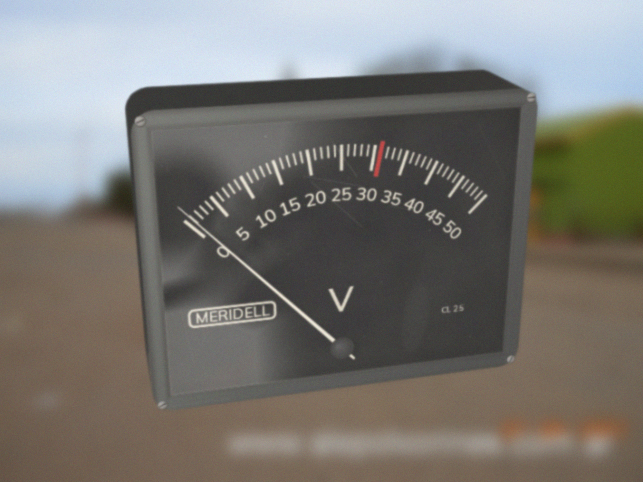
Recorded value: 1 V
